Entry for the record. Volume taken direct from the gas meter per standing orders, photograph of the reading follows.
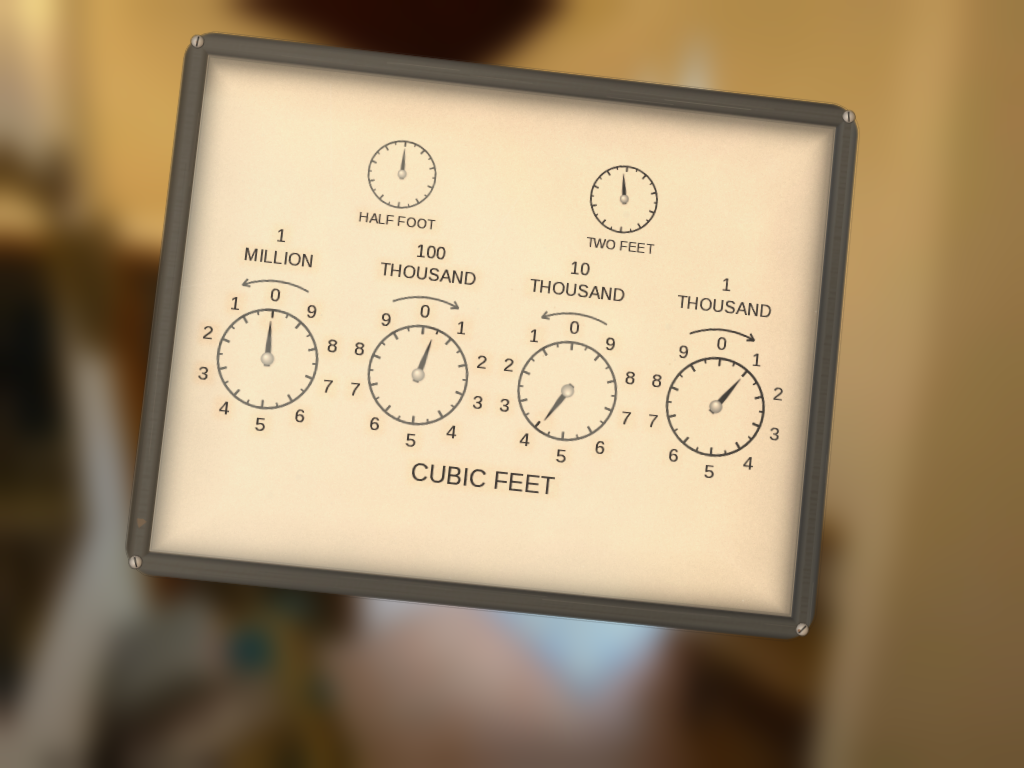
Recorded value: 4100 ft³
